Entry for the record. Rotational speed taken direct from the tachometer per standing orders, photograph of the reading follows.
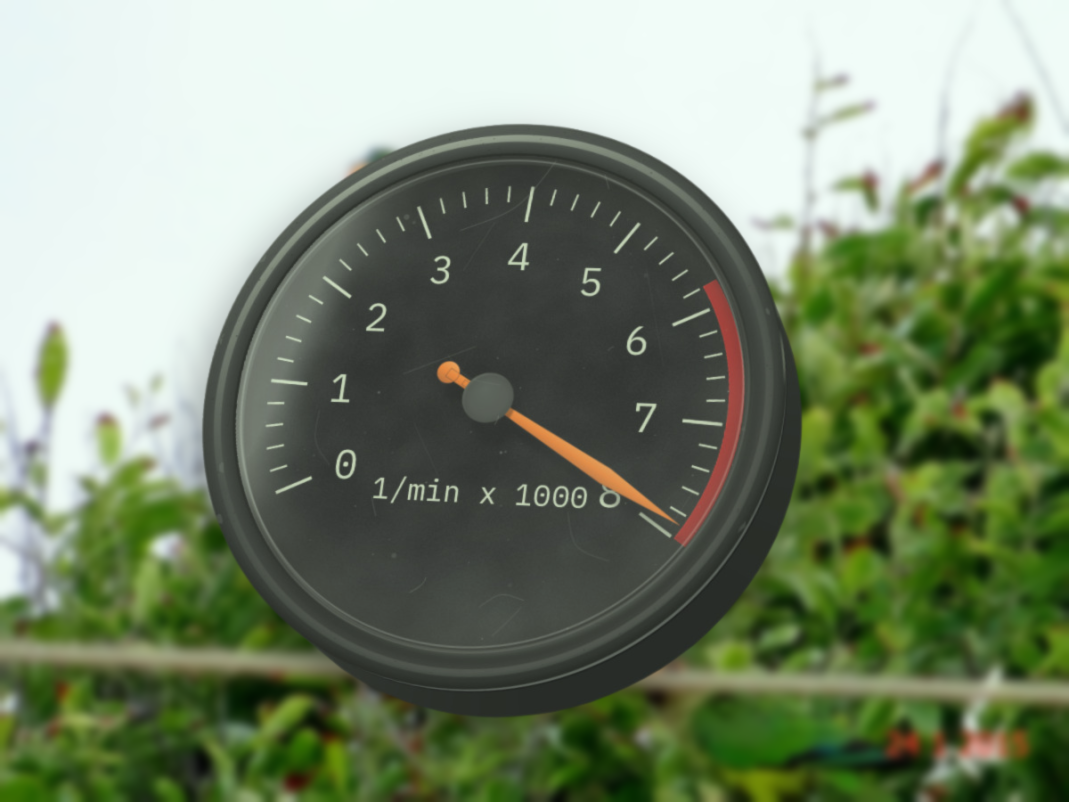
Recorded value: 7900 rpm
